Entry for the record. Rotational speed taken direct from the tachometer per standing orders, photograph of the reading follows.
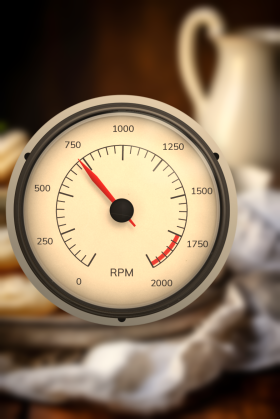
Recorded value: 725 rpm
